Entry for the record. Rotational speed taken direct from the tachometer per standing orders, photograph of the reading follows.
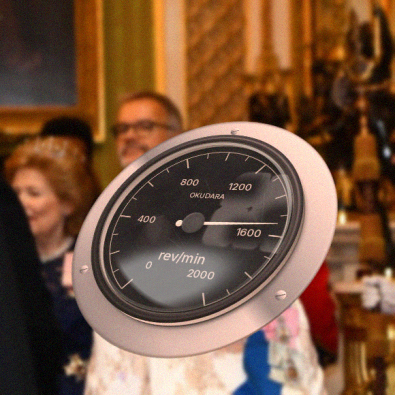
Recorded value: 1550 rpm
